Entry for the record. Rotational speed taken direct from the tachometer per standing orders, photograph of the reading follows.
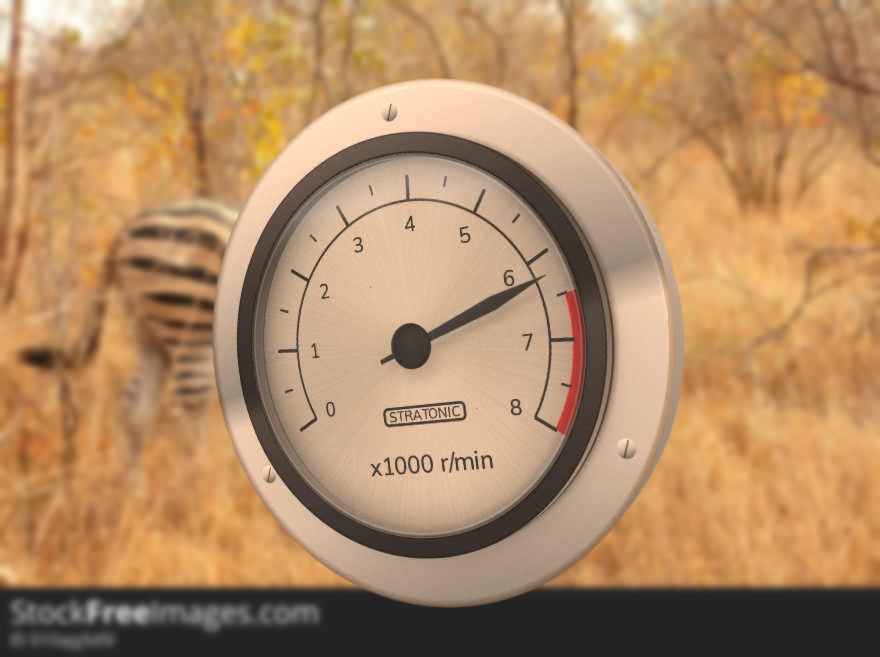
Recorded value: 6250 rpm
